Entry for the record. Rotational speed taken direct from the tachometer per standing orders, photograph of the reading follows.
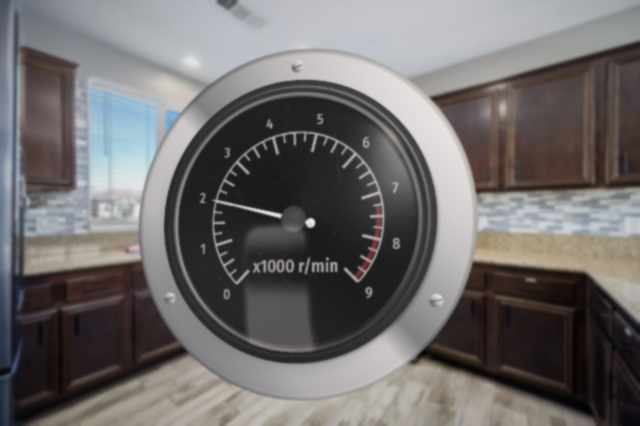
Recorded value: 2000 rpm
